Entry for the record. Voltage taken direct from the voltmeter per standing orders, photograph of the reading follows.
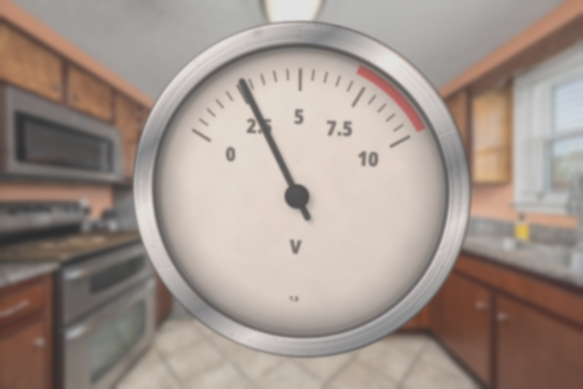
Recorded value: 2.75 V
